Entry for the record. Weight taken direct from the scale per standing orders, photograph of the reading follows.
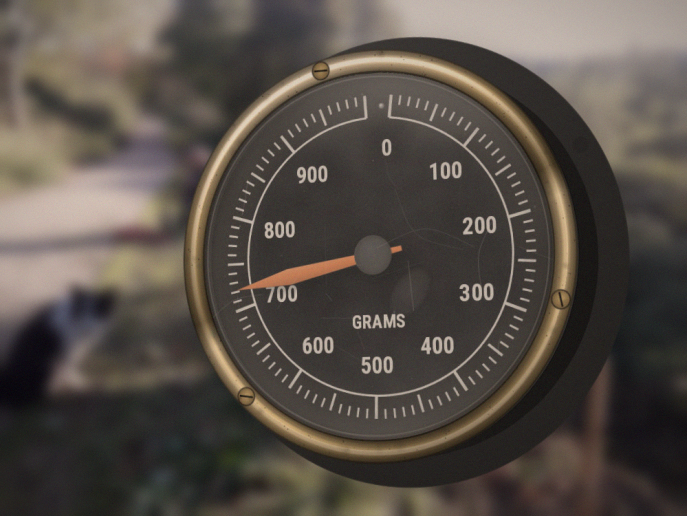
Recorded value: 720 g
